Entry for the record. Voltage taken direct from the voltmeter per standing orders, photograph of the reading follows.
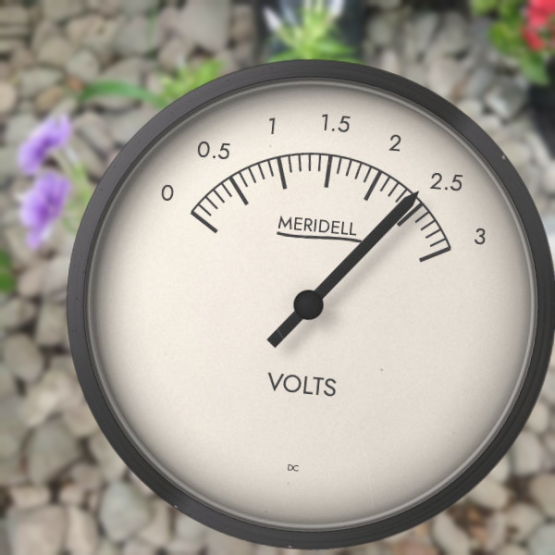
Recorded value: 2.4 V
